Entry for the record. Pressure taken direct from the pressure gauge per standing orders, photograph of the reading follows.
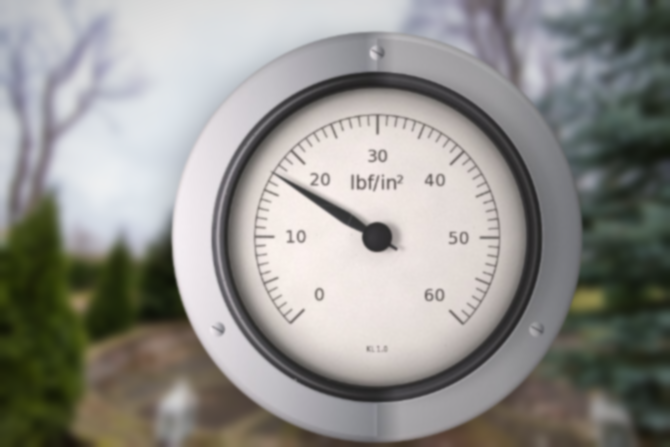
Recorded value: 17 psi
